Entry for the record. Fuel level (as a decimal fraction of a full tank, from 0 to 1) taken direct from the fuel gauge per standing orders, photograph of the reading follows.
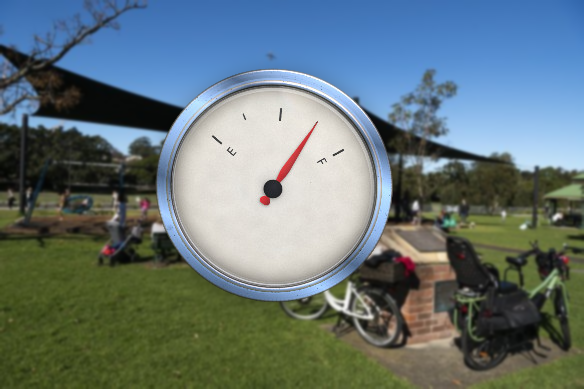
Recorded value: 0.75
